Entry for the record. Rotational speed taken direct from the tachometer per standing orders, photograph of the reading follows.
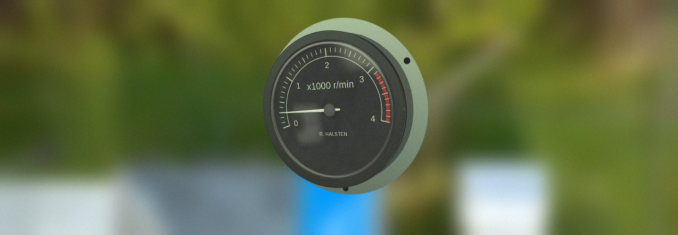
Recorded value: 300 rpm
